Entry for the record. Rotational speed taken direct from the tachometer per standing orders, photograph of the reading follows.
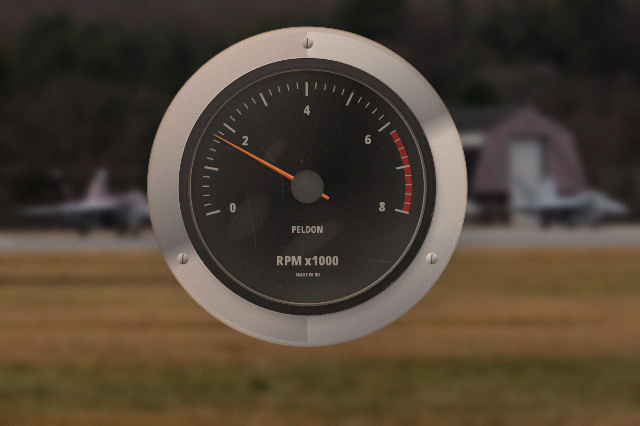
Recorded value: 1700 rpm
